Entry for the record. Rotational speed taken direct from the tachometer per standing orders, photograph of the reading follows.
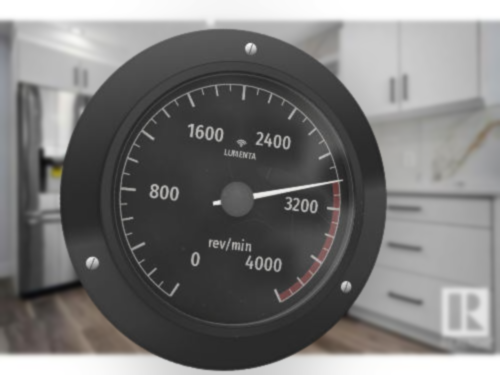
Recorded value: 3000 rpm
